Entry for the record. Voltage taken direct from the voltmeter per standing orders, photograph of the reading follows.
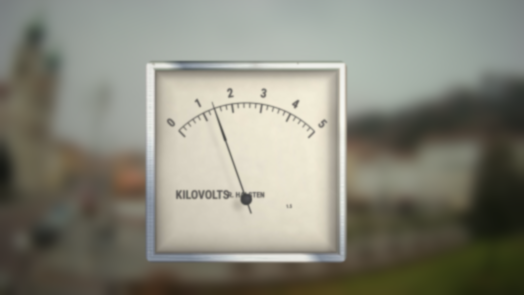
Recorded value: 1.4 kV
